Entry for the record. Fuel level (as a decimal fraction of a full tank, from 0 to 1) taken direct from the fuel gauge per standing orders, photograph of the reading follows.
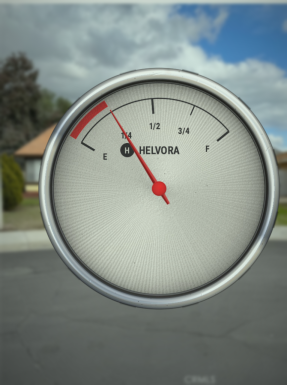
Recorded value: 0.25
